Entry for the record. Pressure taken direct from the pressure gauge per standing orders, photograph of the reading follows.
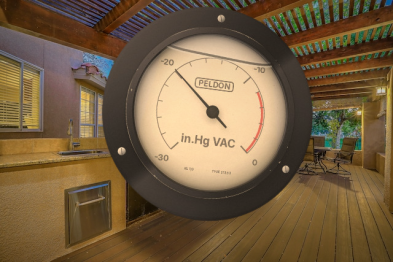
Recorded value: -20 inHg
